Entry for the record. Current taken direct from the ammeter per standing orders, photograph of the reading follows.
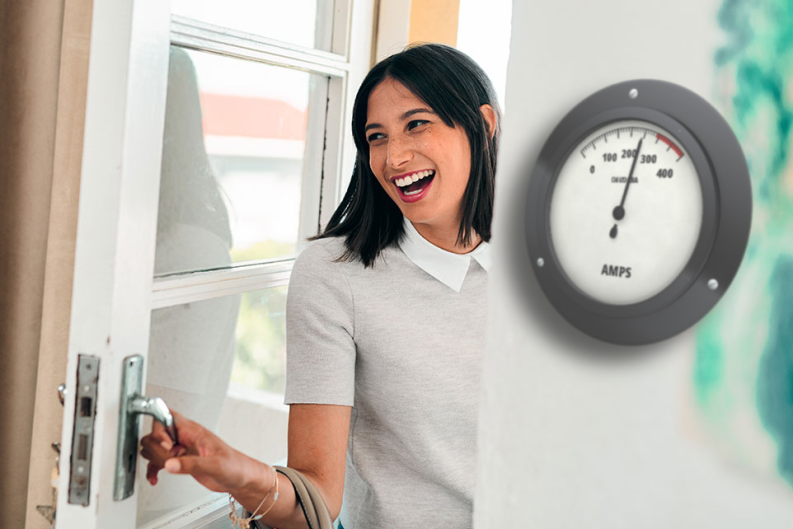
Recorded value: 250 A
